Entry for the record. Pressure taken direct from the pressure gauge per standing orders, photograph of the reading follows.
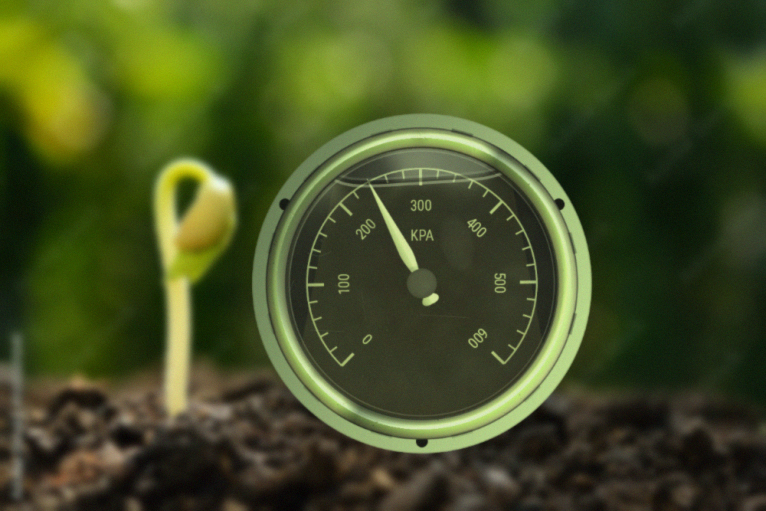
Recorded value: 240 kPa
